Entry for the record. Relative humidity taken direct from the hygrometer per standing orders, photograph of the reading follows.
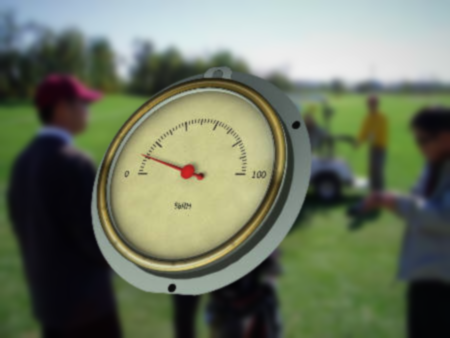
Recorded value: 10 %
